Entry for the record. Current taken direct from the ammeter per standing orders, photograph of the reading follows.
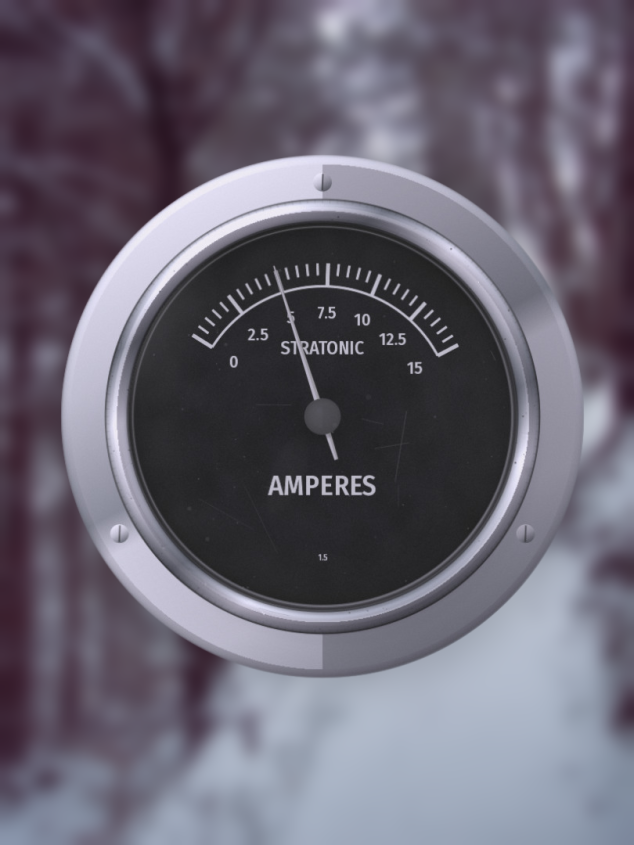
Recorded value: 5 A
